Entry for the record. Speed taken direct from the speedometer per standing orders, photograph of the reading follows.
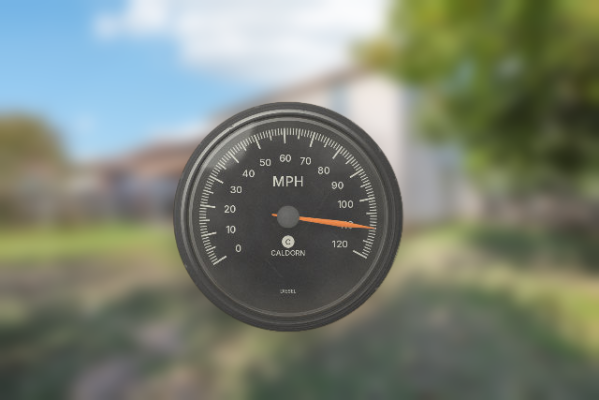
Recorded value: 110 mph
